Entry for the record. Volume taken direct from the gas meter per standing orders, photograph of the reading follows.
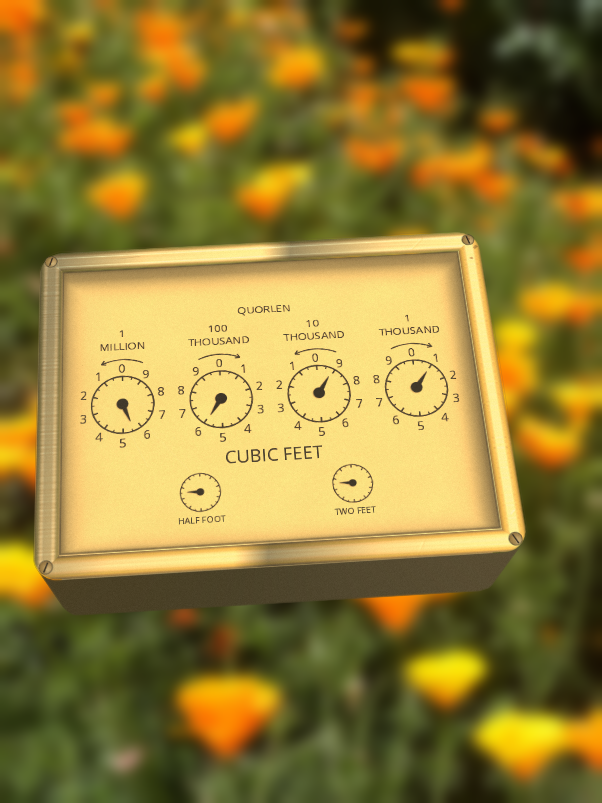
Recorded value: 559100 ft³
